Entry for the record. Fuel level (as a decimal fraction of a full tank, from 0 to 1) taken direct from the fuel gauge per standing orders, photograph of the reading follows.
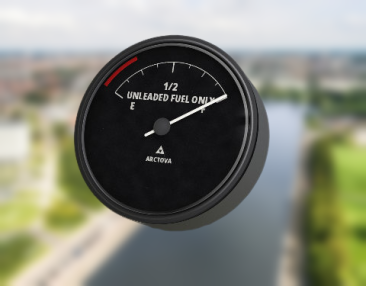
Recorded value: 1
